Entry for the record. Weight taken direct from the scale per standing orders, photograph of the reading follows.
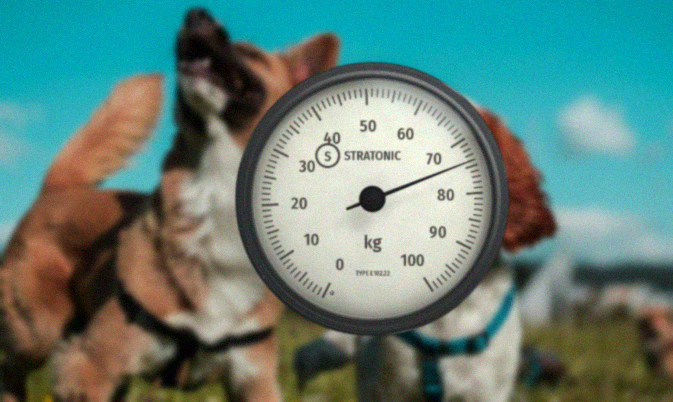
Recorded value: 74 kg
